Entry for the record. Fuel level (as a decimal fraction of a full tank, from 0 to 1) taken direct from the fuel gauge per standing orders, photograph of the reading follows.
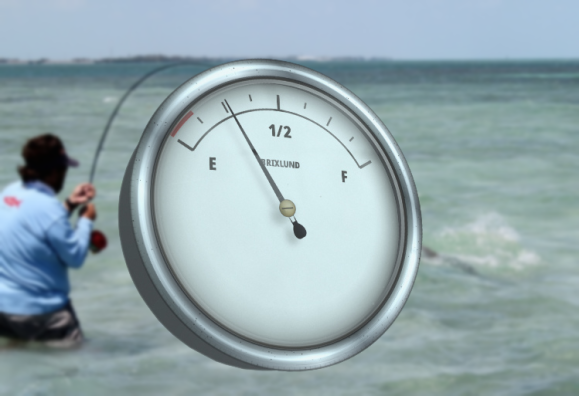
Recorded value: 0.25
